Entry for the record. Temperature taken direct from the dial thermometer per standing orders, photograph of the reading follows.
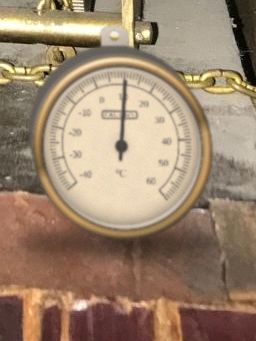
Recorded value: 10 °C
